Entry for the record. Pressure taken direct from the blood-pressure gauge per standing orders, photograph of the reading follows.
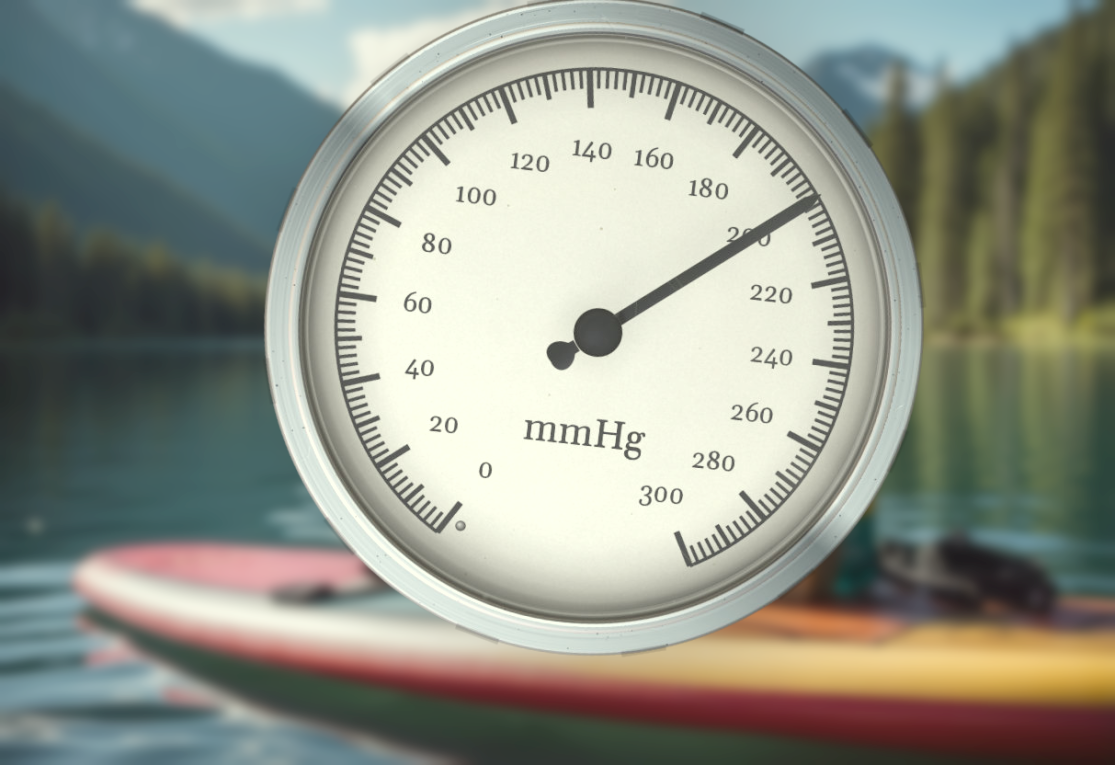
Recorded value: 200 mmHg
